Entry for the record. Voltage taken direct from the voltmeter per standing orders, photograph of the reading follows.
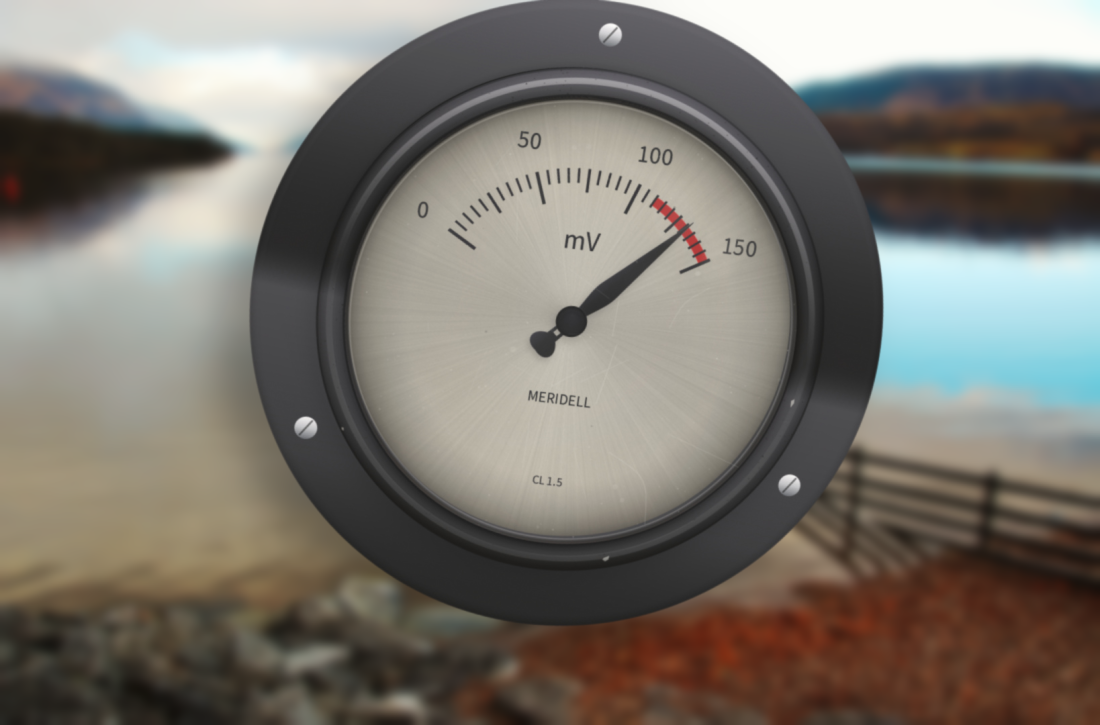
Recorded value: 130 mV
